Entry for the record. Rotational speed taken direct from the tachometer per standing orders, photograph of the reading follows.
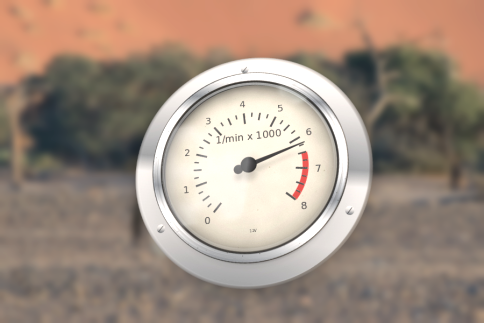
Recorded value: 6250 rpm
